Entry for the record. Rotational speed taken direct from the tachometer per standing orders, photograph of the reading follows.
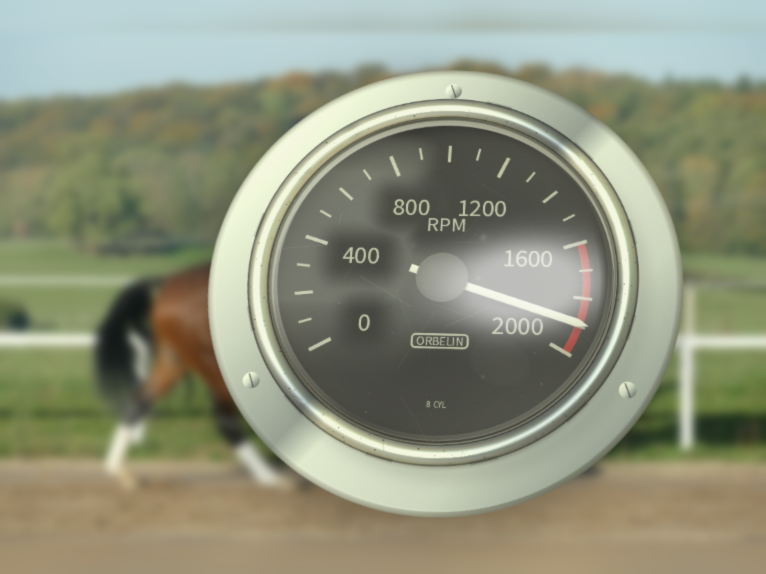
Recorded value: 1900 rpm
